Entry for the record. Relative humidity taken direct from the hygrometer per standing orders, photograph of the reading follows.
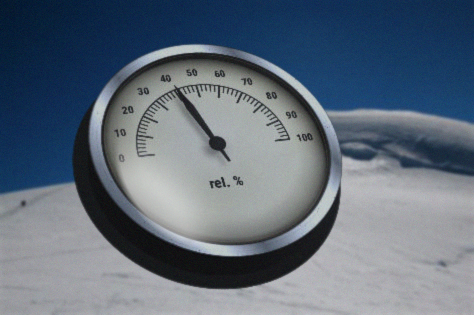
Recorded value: 40 %
